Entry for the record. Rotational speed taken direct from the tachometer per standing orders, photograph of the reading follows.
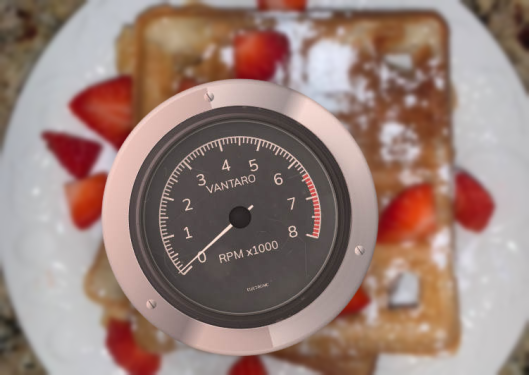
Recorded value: 100 rpm
